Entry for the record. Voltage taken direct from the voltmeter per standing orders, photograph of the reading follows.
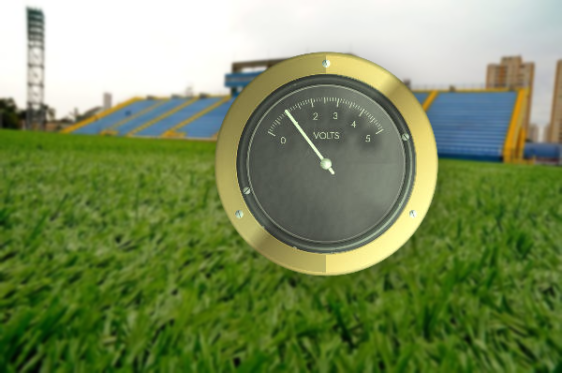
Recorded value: 1 V
